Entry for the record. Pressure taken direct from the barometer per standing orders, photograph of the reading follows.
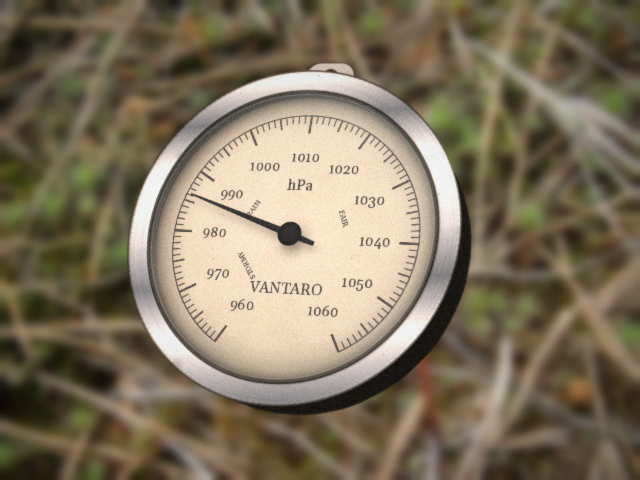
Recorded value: 986 hPa
